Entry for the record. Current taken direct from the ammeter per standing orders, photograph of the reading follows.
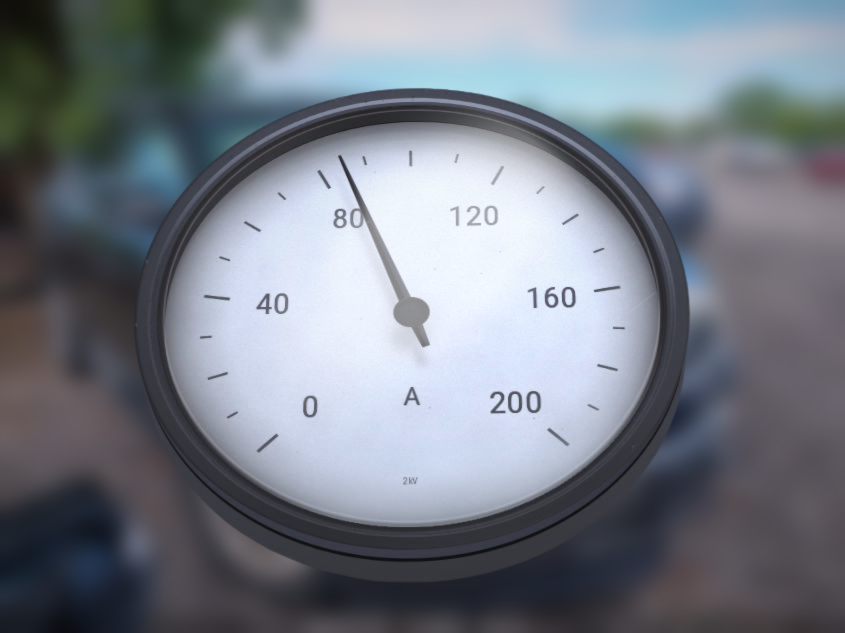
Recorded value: 85 A
